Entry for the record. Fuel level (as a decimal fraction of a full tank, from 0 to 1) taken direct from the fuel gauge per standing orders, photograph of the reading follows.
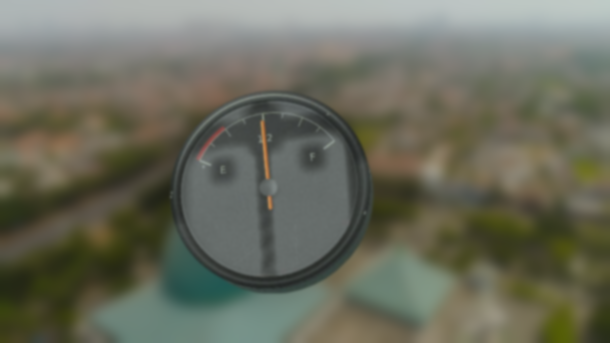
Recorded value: 0.5
